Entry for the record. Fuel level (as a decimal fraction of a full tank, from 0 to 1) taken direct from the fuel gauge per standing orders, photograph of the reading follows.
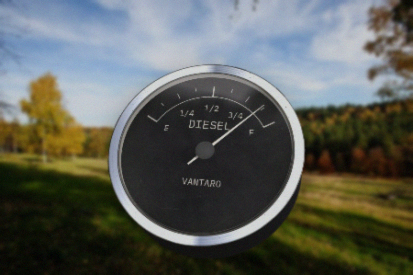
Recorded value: 0.875
